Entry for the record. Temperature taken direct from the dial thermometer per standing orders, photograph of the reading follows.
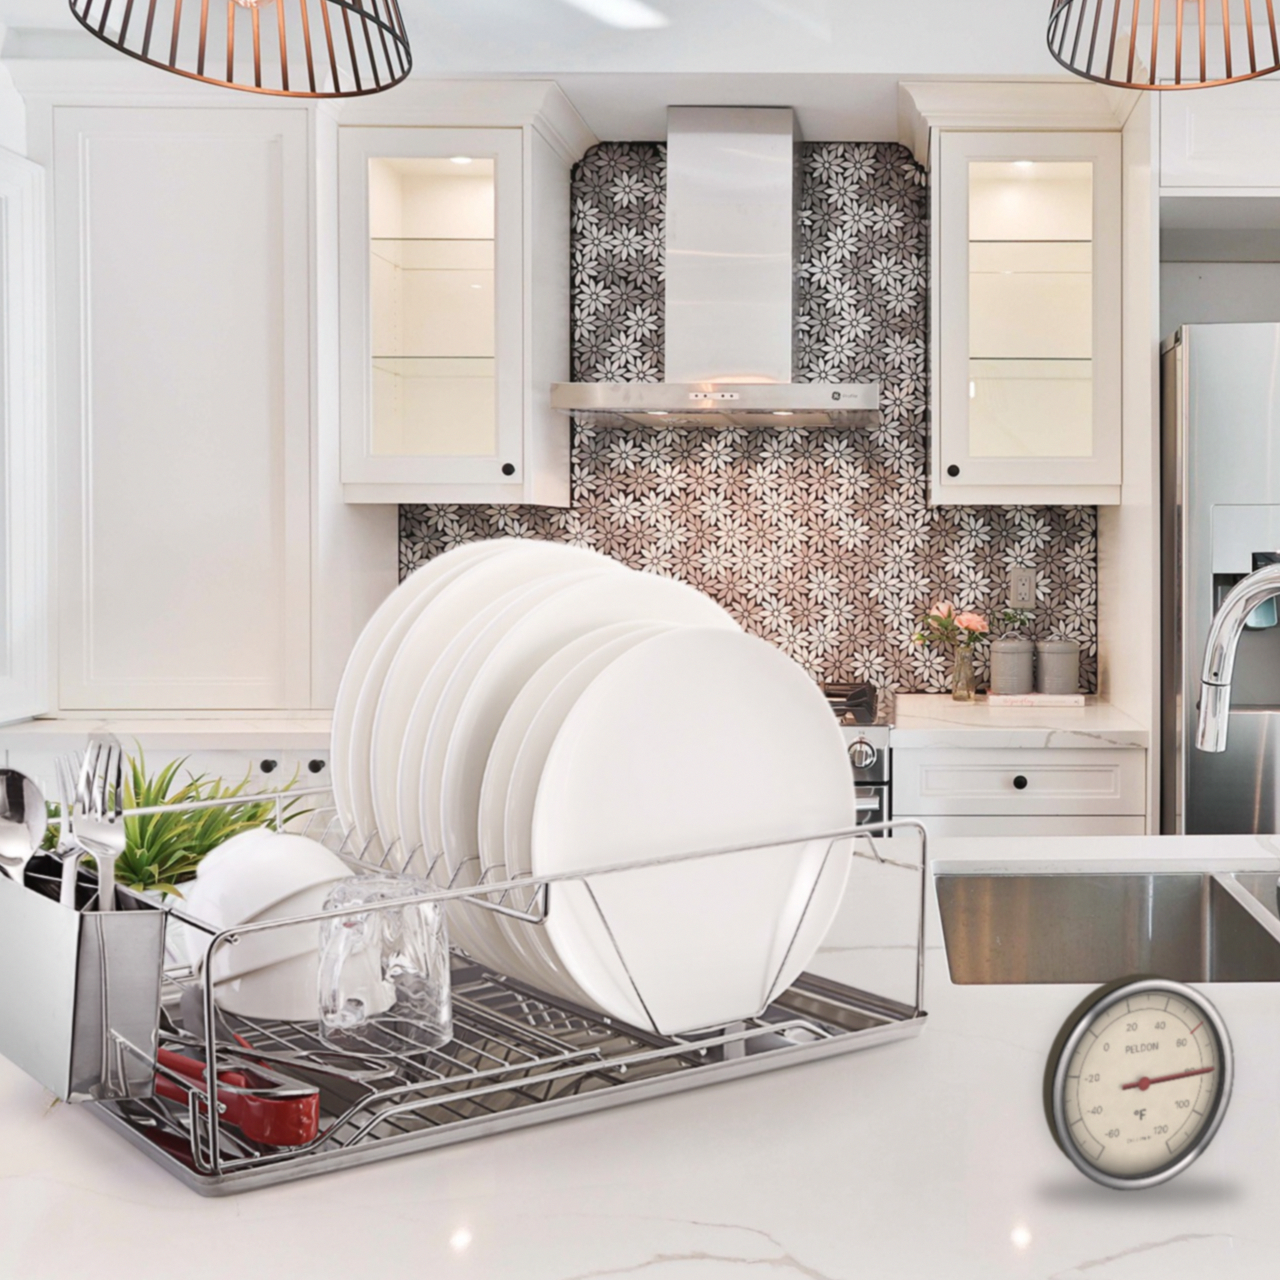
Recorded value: 80 °F
